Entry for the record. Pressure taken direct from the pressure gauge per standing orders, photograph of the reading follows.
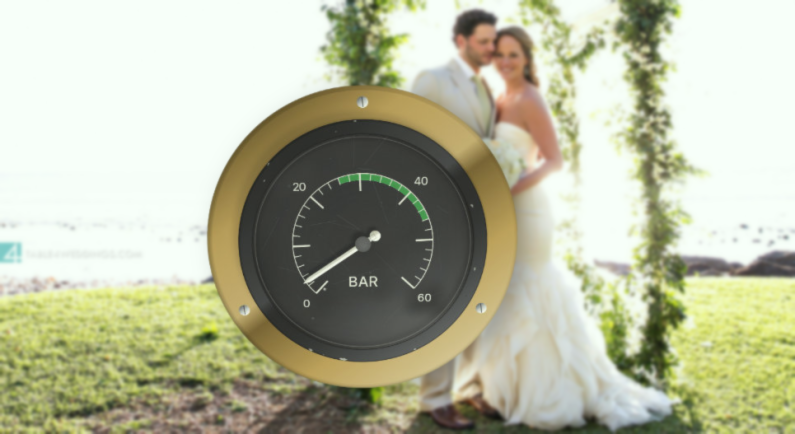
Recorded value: 3 bar
